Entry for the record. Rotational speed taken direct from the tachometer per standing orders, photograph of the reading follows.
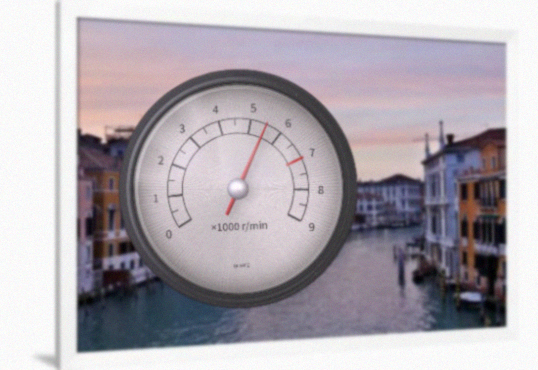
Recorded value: 5500 rpm
